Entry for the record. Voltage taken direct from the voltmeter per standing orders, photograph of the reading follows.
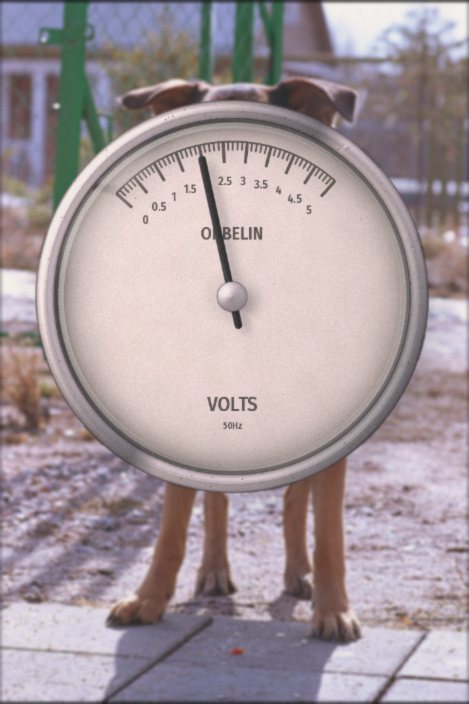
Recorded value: 2 V
